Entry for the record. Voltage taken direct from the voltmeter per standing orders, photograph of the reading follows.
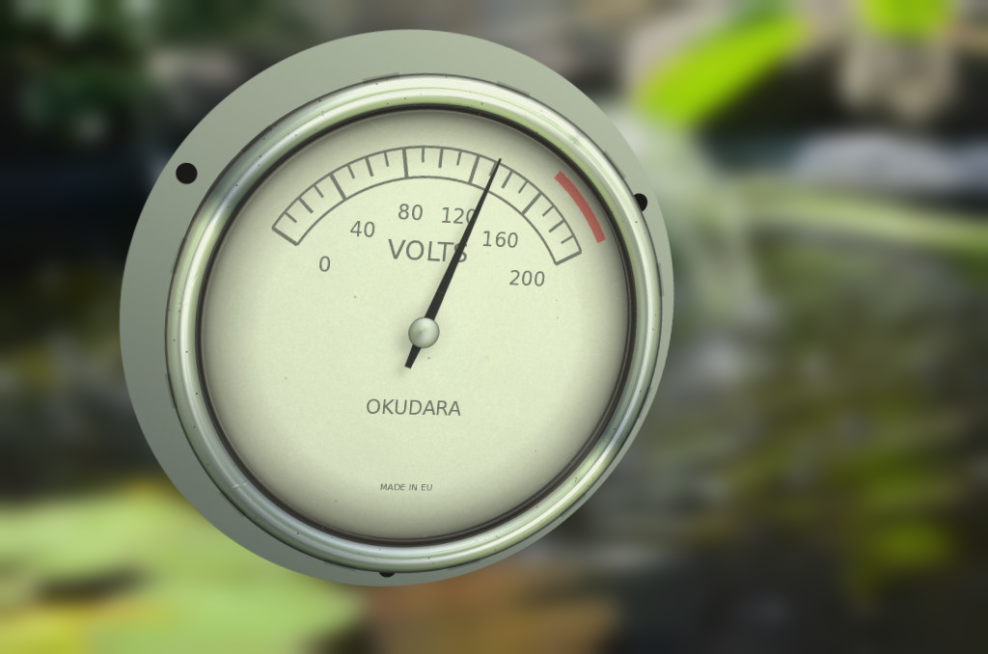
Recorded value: 130 V
